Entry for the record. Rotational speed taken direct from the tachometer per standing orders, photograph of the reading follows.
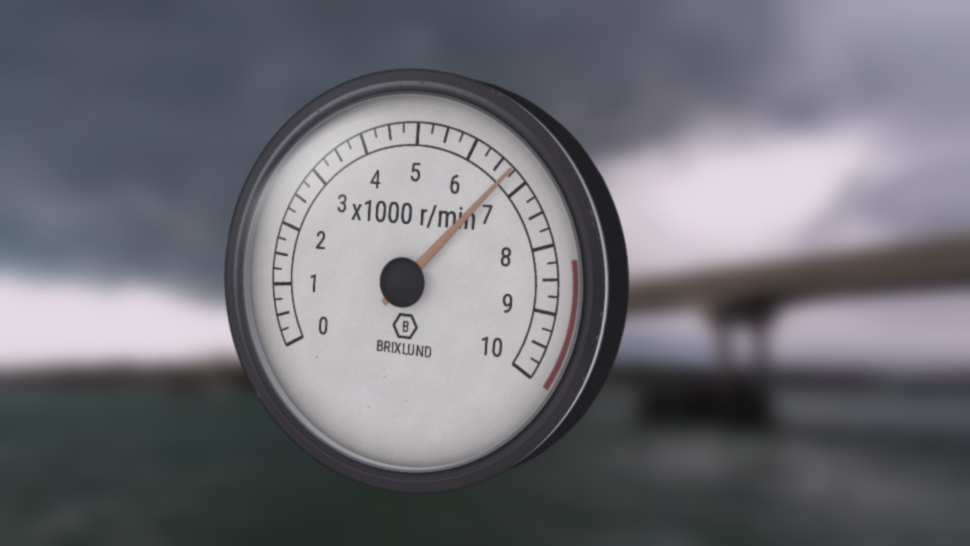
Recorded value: 6750 rpm
